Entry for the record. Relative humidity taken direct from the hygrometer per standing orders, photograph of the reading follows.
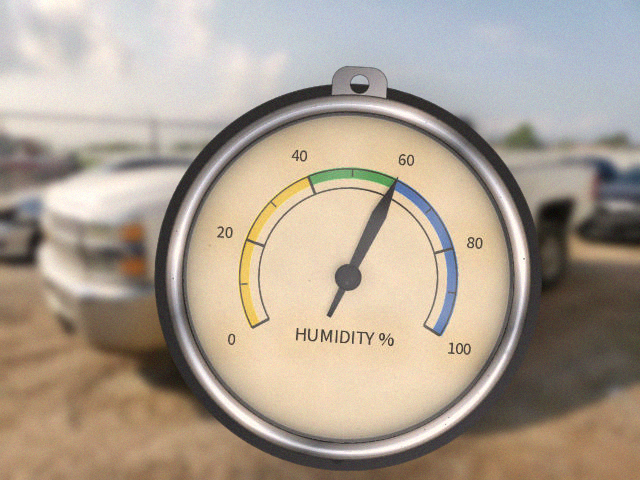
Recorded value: 60 %
